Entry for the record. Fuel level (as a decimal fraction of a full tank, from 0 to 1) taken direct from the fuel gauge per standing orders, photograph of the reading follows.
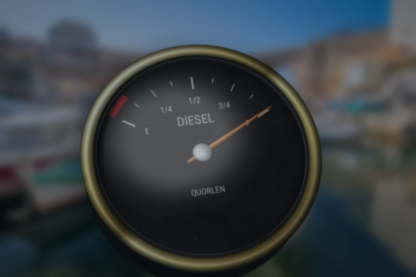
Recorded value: 1
